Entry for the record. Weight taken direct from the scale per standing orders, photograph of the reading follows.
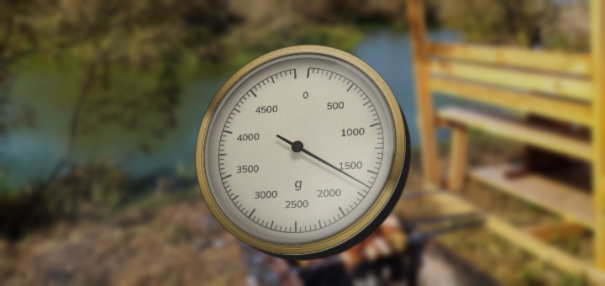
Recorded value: 1650 g
